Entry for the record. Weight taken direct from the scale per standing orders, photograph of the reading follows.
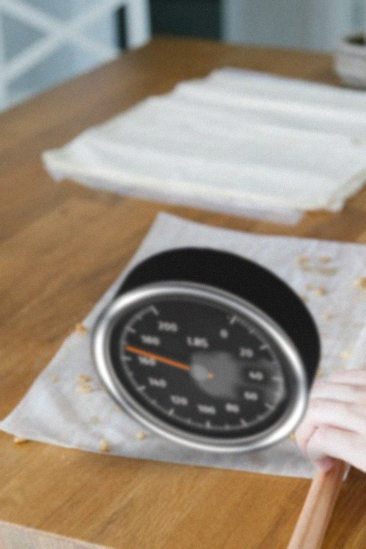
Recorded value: 170 lb
